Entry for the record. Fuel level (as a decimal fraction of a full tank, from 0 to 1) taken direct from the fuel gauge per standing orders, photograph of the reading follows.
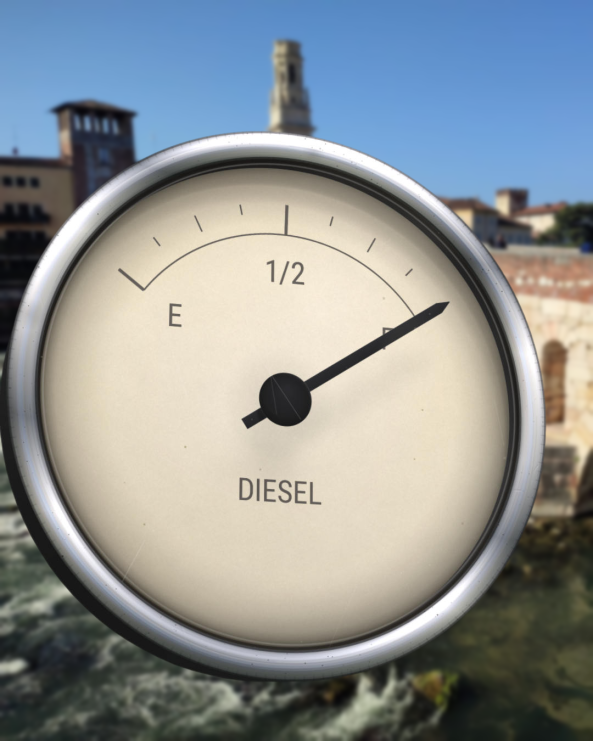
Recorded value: 1
